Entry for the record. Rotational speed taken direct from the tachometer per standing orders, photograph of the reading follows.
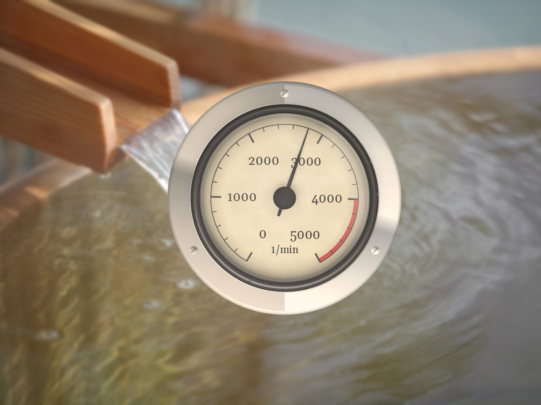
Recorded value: 2800 rpm
